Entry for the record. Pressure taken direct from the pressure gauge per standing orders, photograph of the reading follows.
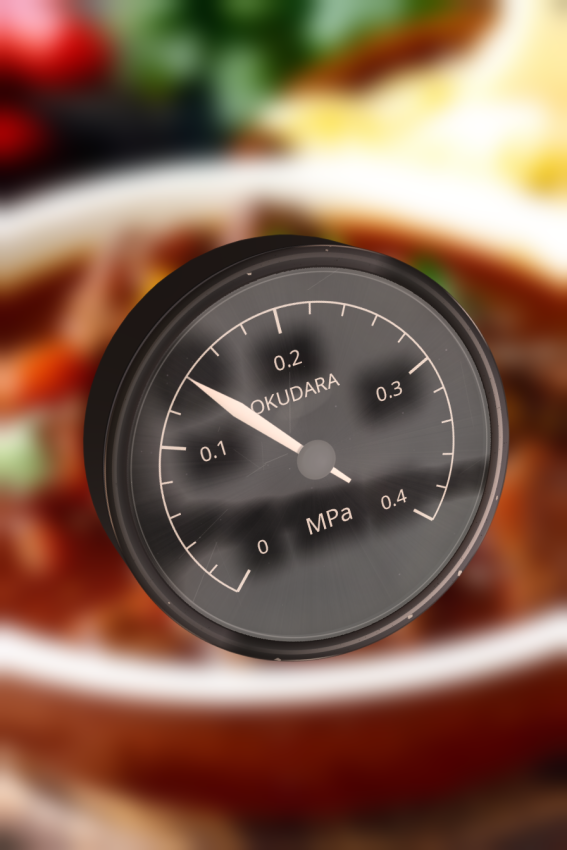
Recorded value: 0.14 MPa
